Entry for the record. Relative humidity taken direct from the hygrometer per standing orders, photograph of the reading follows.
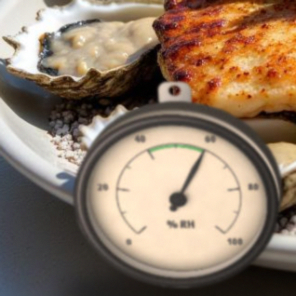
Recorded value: 60 %
